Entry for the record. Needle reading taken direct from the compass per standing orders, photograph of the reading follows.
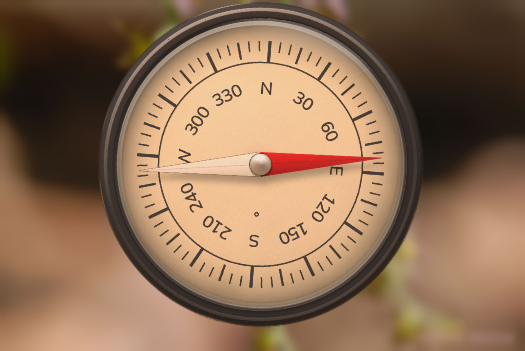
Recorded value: 82.5 °
